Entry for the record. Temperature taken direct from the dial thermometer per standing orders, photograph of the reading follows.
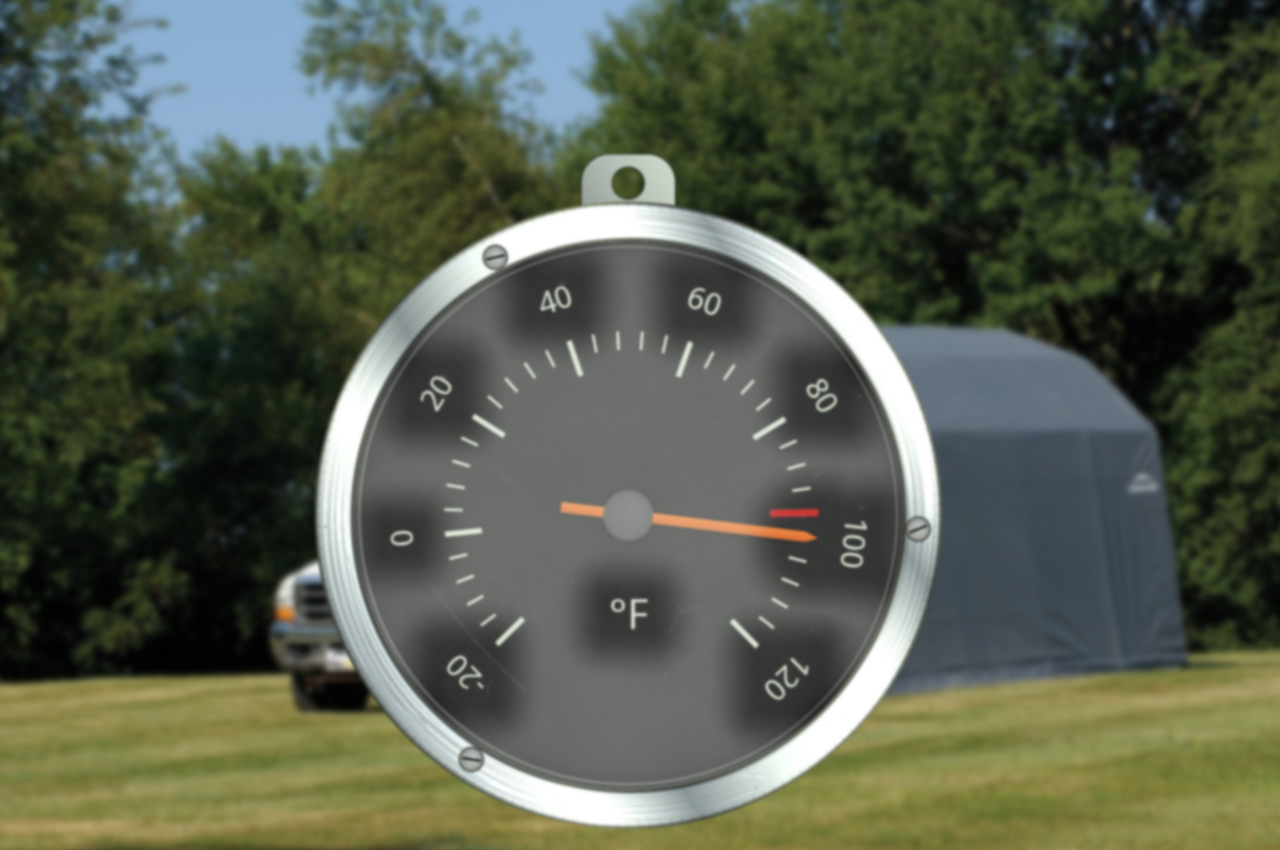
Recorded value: 100 °F
